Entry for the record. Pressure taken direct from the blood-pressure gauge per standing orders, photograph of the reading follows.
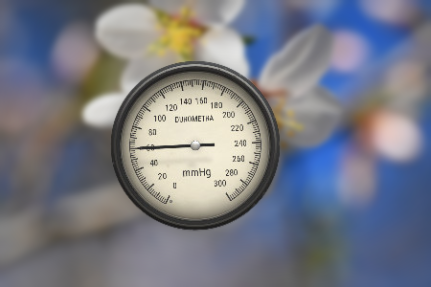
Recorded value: 60 mmHg
